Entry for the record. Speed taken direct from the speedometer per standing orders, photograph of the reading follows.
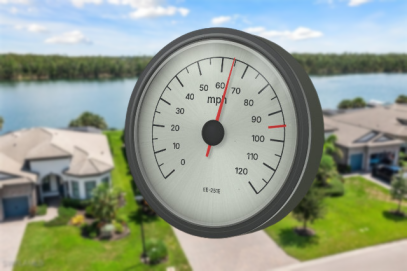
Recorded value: 65 mph
